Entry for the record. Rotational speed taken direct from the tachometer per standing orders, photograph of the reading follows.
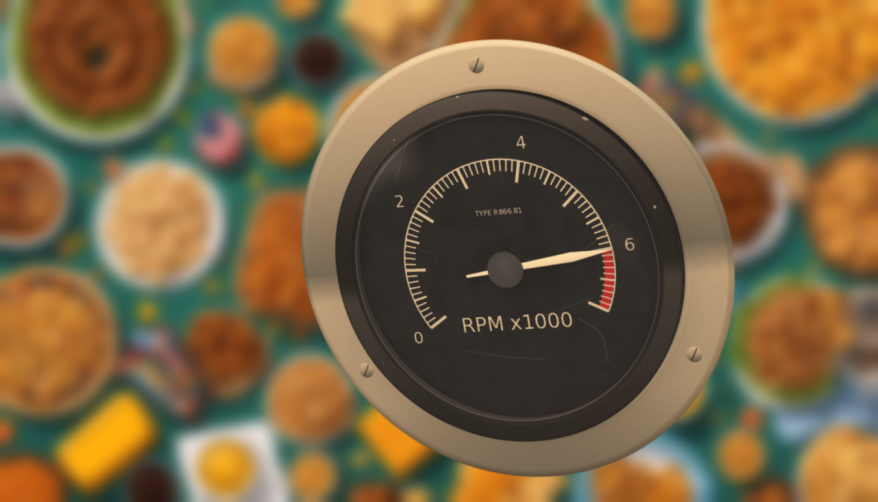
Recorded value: 6000 rpm
